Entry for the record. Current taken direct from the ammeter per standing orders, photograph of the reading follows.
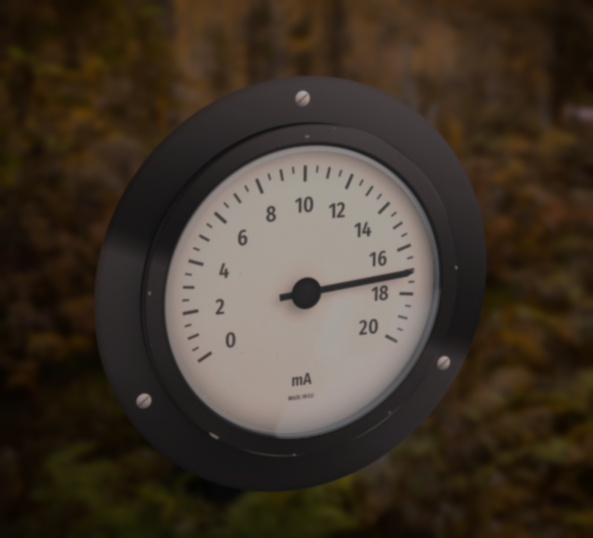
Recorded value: 17 mA
